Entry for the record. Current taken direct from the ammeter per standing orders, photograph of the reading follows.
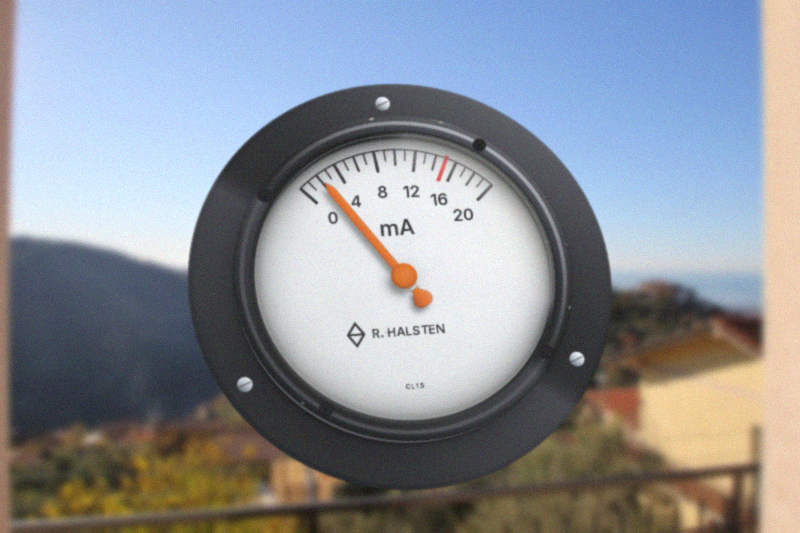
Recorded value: 2 mA
